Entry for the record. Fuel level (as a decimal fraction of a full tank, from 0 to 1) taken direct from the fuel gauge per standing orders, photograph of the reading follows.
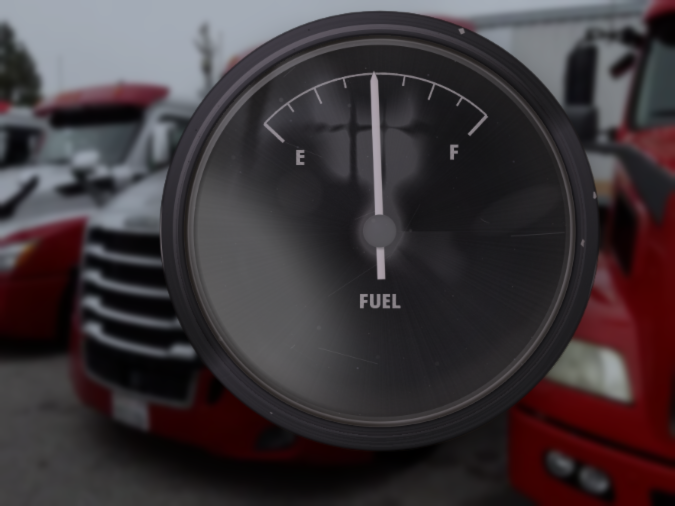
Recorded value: 0.5
